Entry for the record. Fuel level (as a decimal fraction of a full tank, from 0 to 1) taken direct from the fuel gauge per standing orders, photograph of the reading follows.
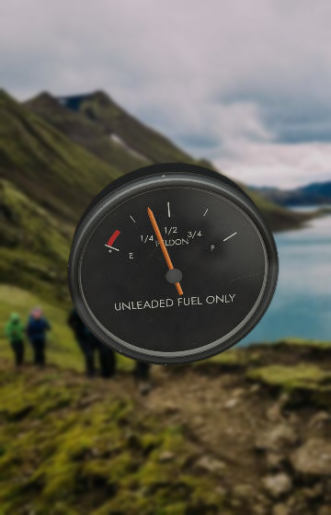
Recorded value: 0.375
